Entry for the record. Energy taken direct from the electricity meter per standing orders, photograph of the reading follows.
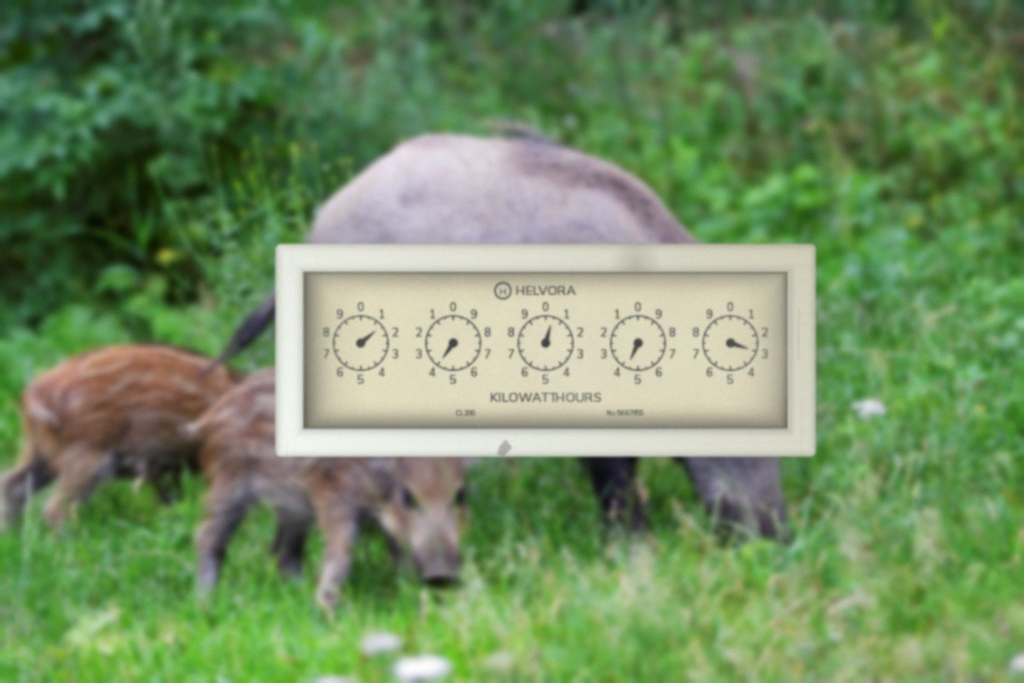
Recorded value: 14043 kWh
